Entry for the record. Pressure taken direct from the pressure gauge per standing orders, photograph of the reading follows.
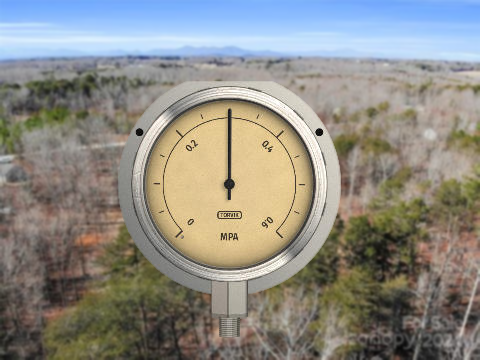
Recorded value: 0.3 MPa
